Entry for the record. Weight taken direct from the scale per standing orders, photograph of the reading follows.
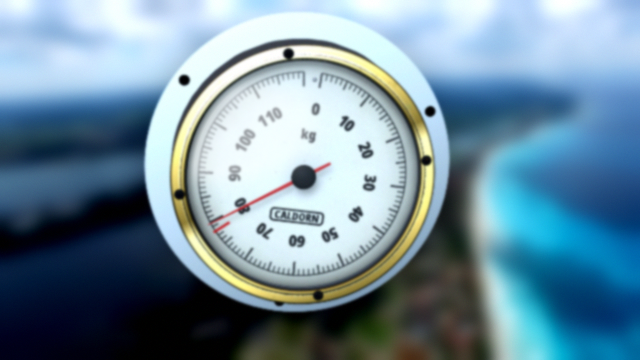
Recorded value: 80 kg
